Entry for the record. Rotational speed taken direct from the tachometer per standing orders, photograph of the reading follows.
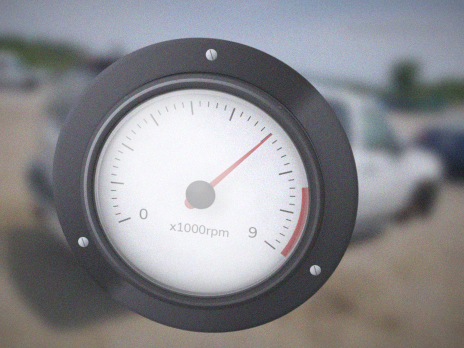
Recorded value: 6000 rpm
